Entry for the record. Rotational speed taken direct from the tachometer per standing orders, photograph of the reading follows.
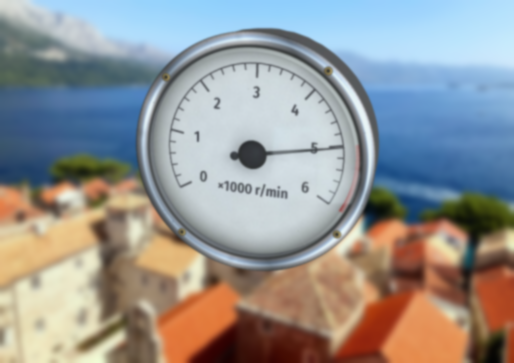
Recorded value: 5000 rpm
